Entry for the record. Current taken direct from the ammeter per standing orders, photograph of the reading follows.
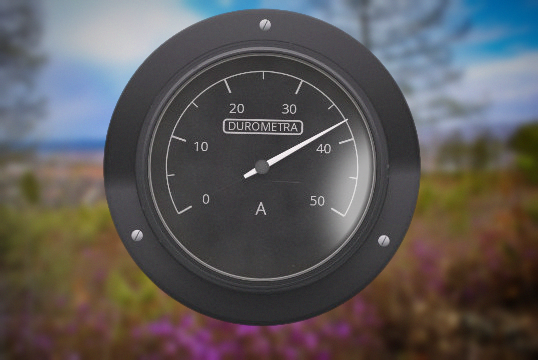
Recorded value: 37.5 A
